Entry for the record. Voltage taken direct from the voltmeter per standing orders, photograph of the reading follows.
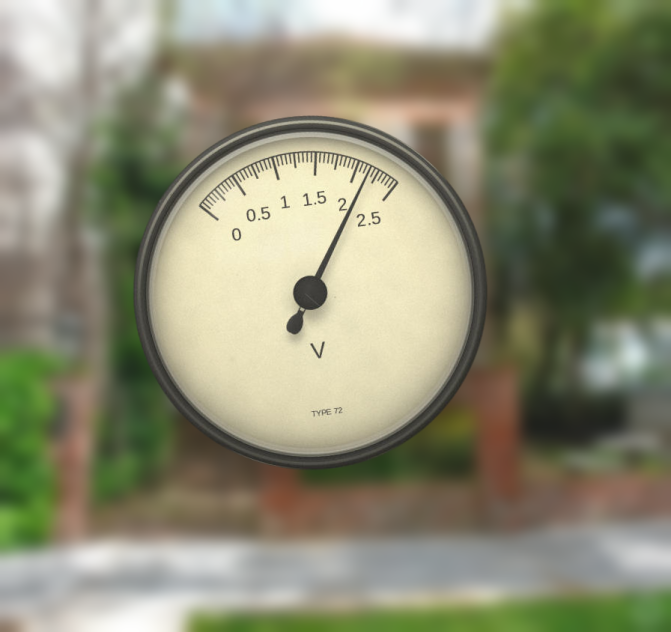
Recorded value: 2.15 V
